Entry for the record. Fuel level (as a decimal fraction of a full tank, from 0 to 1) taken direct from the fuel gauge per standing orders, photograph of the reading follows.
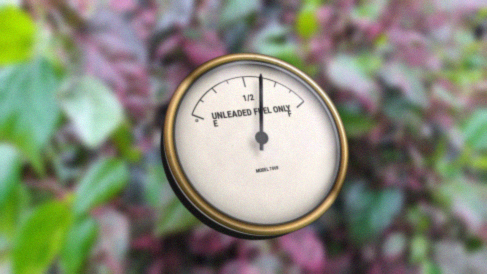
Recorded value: 0.625
